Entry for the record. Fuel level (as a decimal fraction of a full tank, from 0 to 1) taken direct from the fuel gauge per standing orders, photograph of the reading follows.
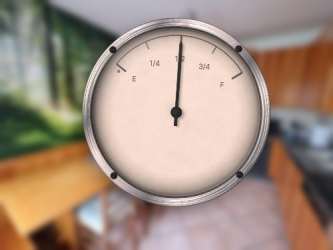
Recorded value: 0.5
